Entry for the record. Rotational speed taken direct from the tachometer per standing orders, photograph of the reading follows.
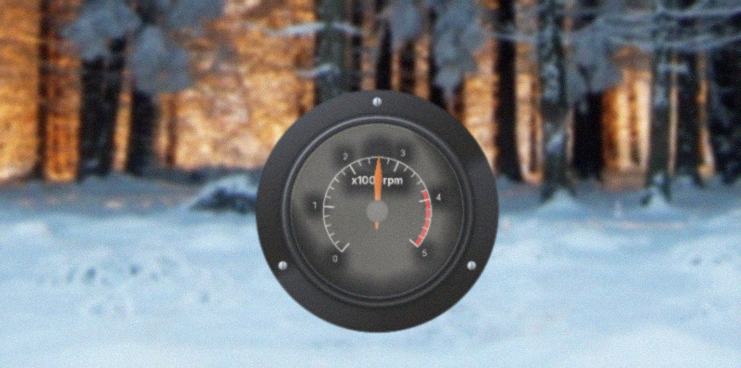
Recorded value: 2600 rpm
